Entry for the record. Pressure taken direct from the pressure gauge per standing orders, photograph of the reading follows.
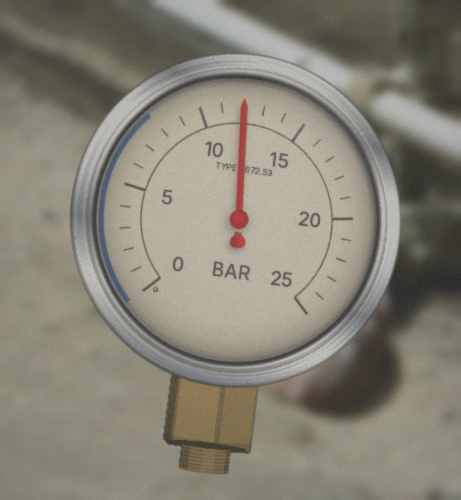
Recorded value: 12 bar
